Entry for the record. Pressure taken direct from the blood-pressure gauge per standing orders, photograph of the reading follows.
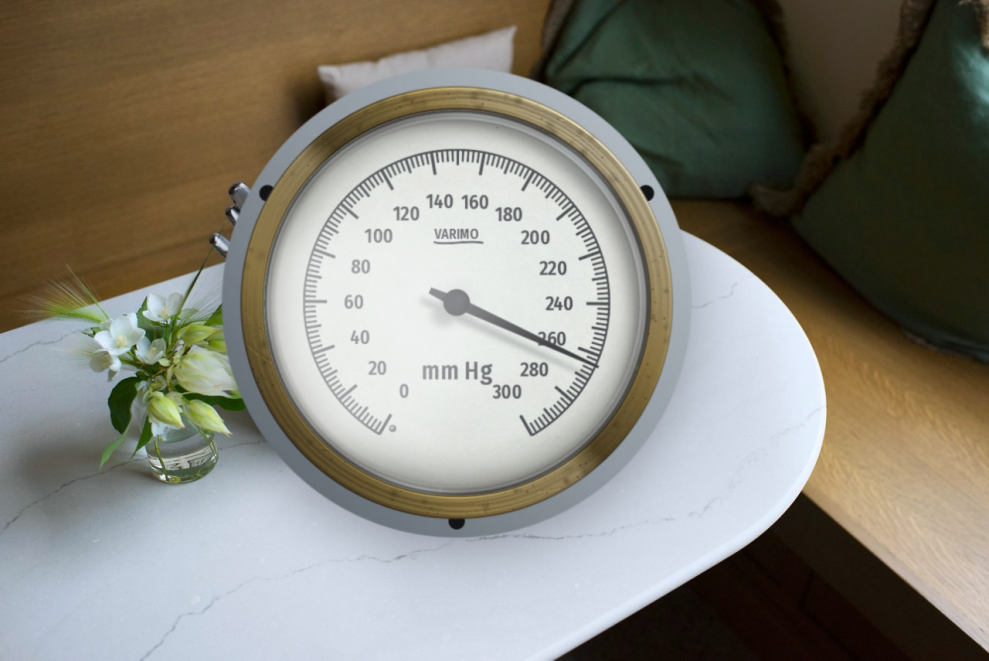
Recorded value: 264 mmHg
